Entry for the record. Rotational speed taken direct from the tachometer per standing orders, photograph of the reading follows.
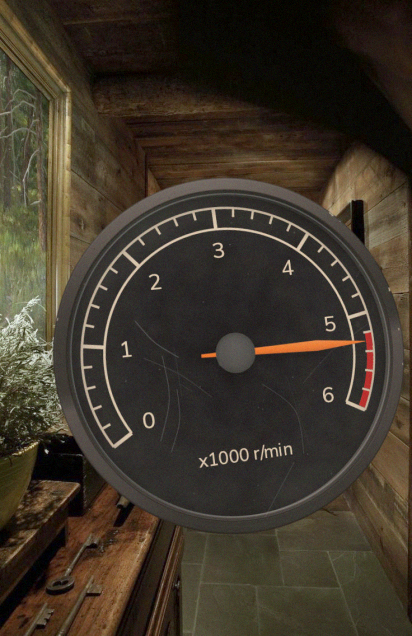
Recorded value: 5300 rpm
